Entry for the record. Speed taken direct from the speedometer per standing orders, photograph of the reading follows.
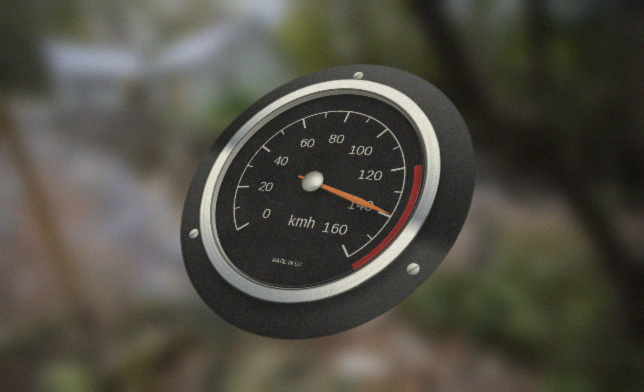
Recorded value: 140 km/h
